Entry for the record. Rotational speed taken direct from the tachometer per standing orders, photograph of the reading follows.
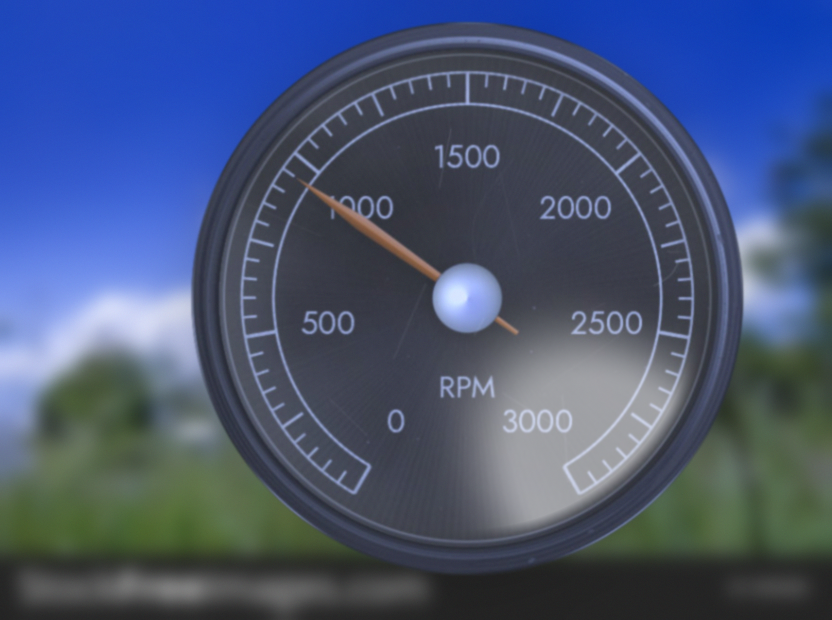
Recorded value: 950 rpm
